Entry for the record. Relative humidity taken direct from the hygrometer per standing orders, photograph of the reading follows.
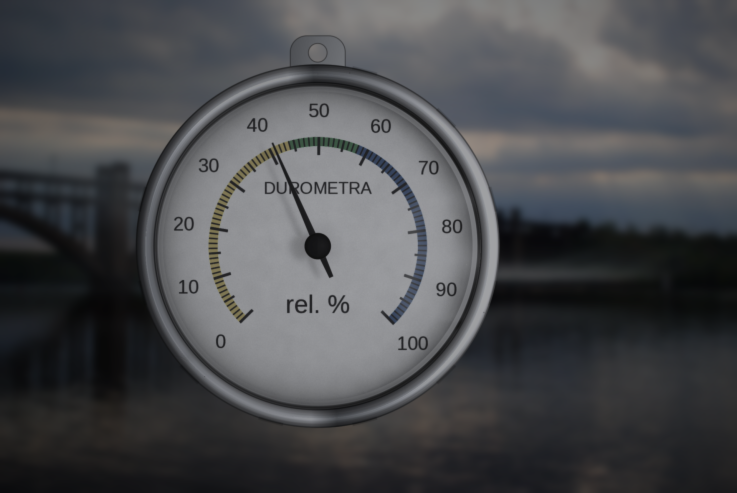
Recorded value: 41 %
